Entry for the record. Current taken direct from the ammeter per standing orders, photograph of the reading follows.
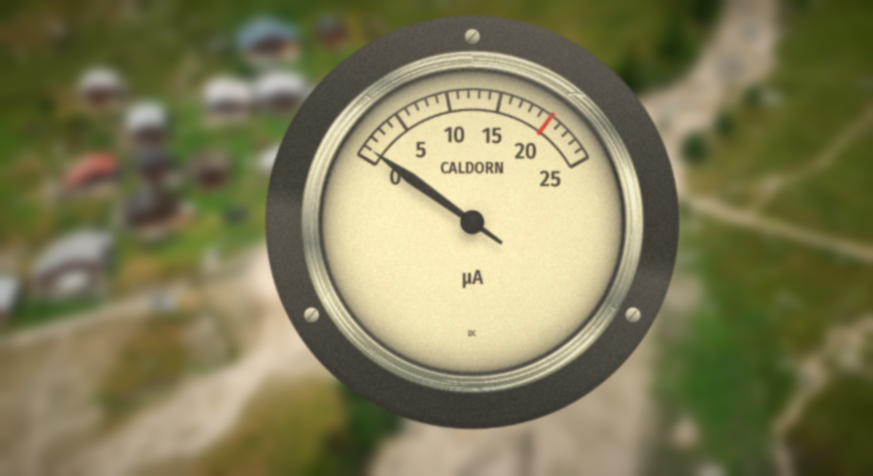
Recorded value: 1 µA
